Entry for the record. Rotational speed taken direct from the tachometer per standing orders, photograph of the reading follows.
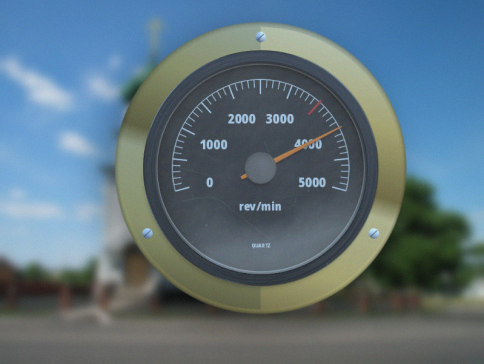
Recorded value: 4000 rpm
